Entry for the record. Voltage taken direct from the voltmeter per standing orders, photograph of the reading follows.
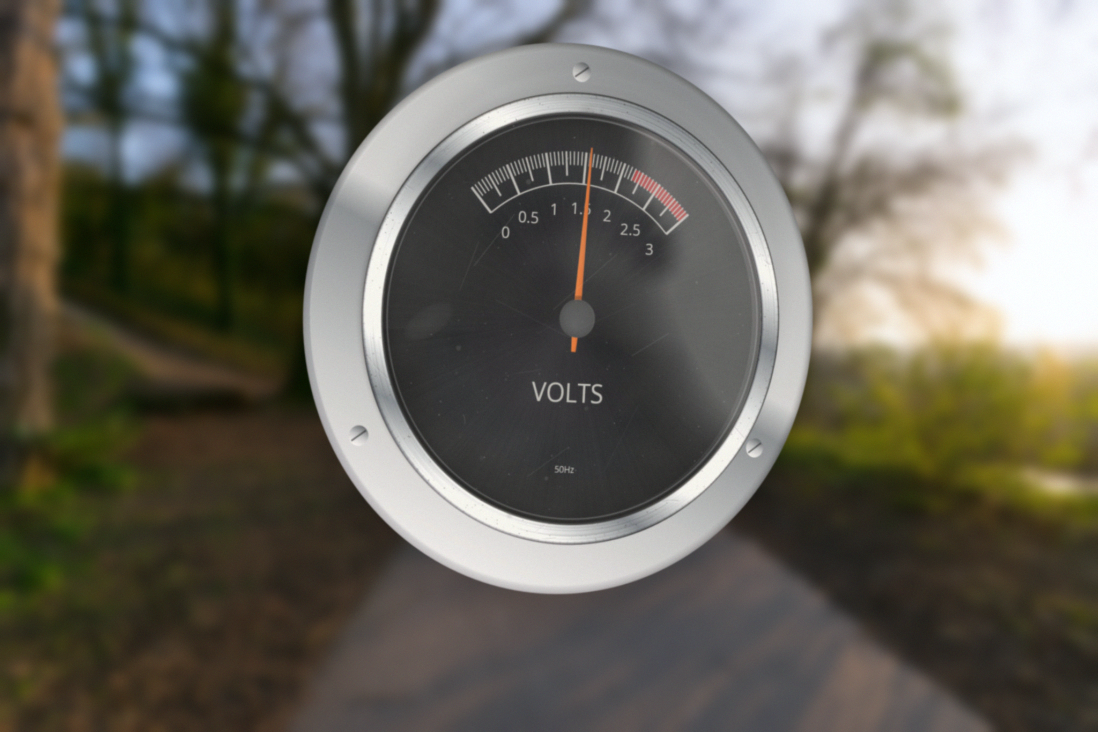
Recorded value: 1.5 V
